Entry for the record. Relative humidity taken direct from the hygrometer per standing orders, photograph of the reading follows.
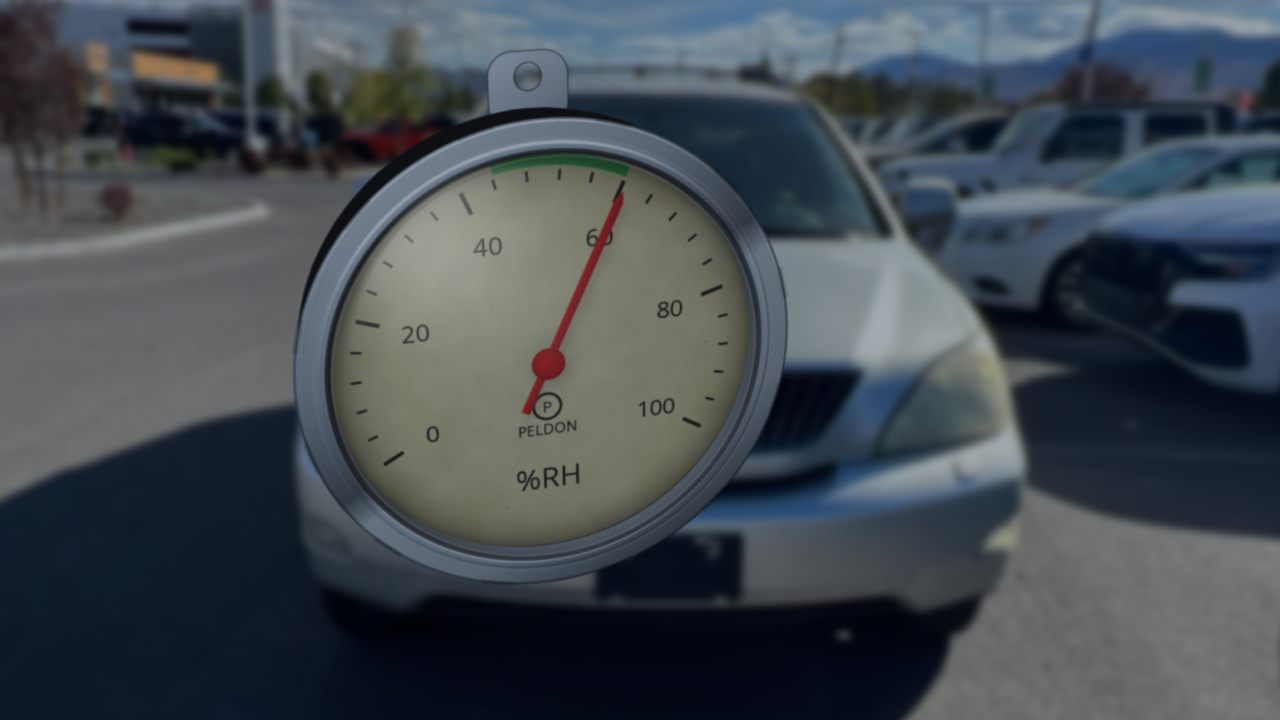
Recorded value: 60 %
